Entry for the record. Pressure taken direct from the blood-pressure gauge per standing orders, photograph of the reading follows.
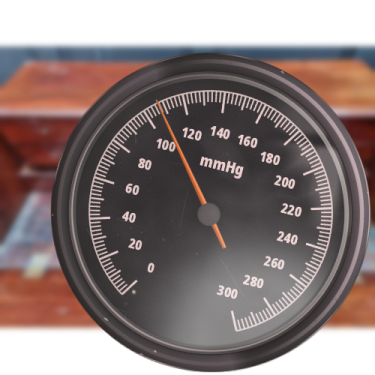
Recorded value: 108 mmHg
